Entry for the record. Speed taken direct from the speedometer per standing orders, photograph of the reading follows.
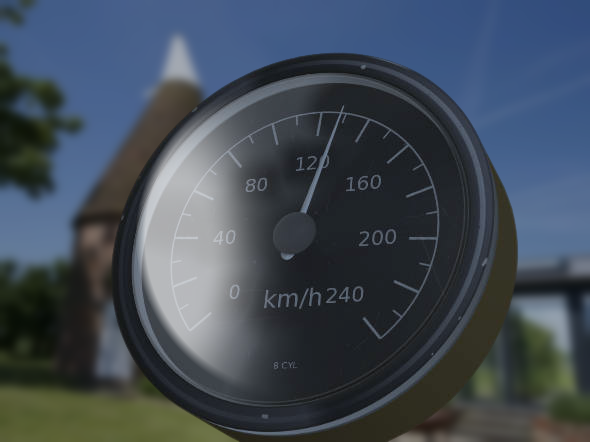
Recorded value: 130 km/h
